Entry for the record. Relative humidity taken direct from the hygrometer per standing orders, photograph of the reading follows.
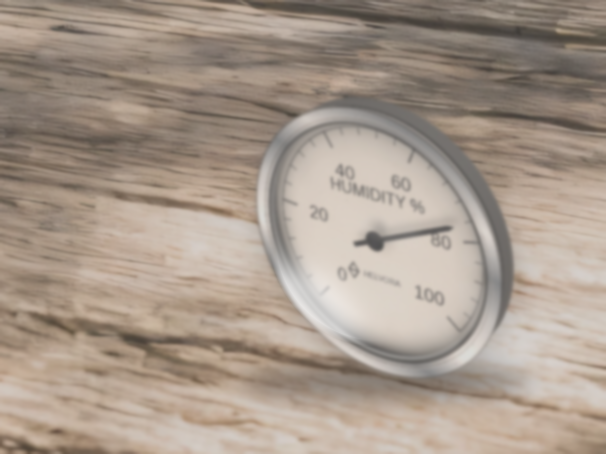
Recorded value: 76 %
